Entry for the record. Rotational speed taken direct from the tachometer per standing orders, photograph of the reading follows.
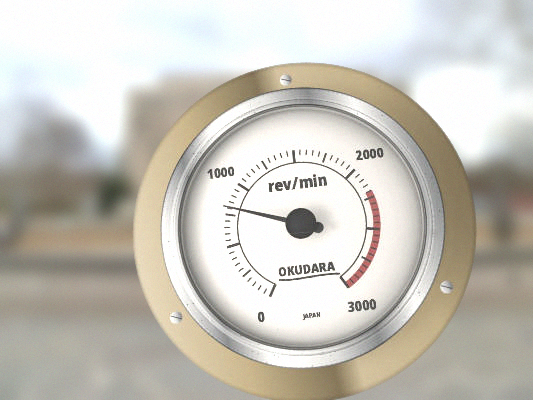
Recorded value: 800 rpm
